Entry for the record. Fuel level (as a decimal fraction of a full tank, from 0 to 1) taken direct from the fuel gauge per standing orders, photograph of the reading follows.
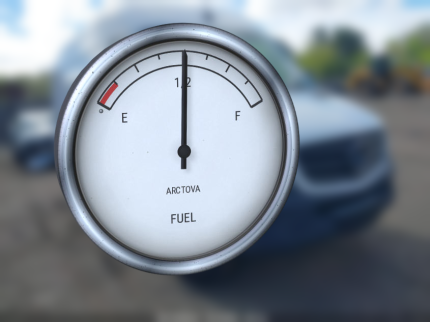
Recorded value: 0.5
